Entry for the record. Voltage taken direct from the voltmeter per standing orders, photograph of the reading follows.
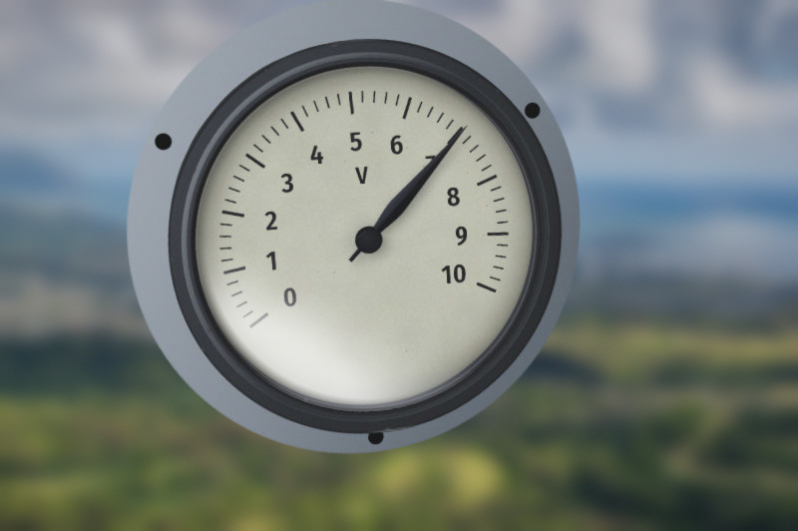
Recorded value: 7 V
